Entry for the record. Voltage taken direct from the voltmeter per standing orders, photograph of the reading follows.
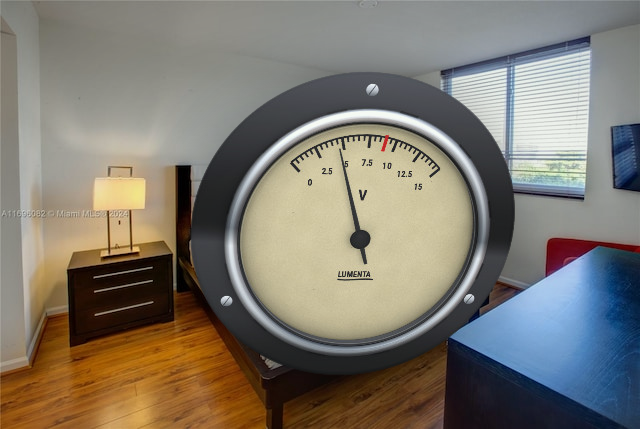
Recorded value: 4.5 V
